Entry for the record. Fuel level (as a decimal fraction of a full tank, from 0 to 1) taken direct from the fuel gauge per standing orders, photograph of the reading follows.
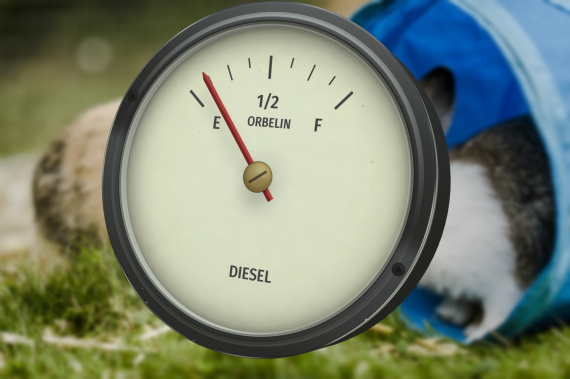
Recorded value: 0.125
